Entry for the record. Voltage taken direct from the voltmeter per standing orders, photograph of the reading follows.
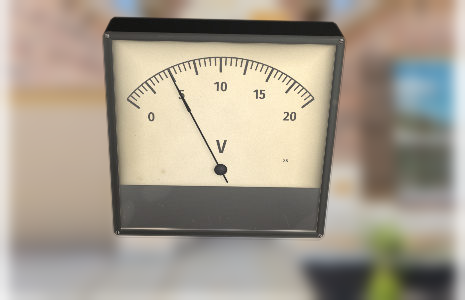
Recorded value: 5 V
